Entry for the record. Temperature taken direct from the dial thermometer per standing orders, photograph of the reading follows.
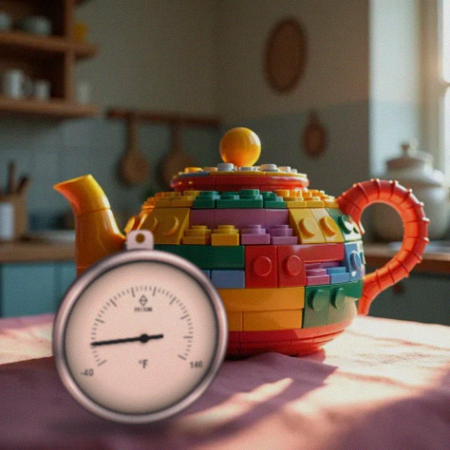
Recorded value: -20 °F
